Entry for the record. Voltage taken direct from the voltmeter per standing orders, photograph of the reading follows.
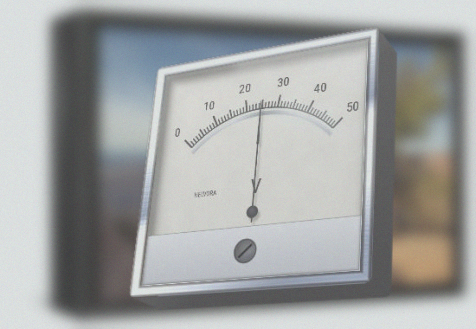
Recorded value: 25 V
